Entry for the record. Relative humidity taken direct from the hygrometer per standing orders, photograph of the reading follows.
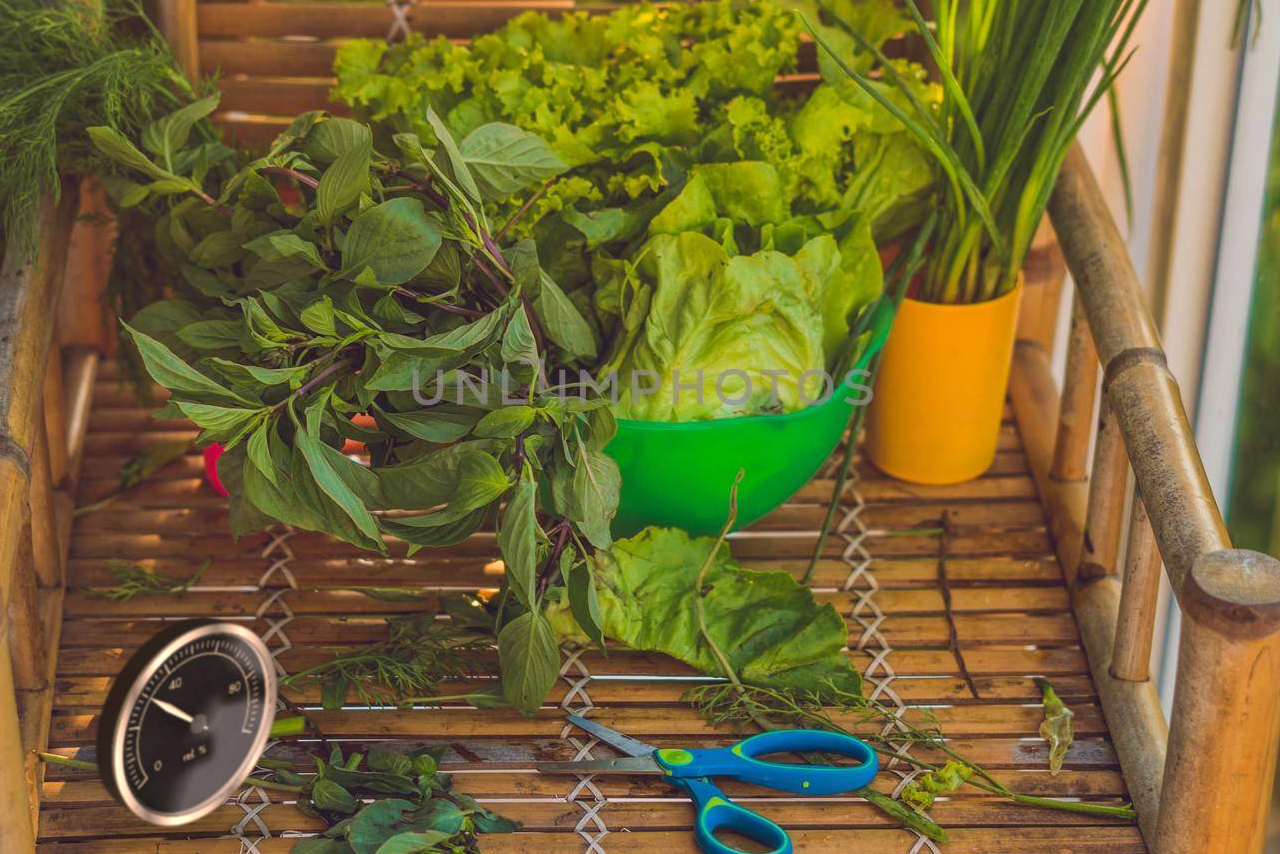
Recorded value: 30 %
